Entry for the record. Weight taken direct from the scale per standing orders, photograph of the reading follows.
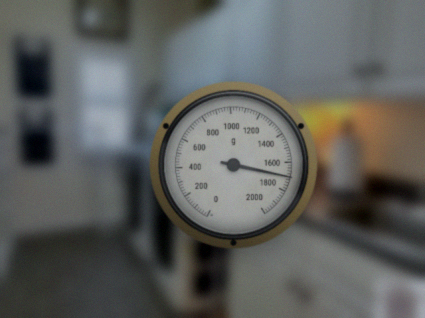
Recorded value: 1700 g
